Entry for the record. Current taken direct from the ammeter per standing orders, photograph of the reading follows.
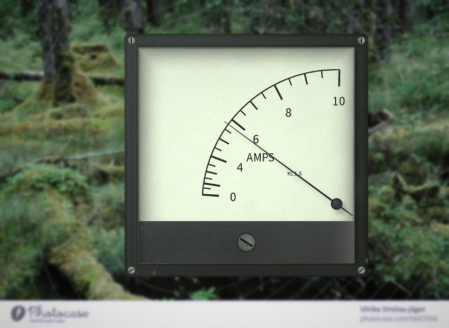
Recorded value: 5.75 A
